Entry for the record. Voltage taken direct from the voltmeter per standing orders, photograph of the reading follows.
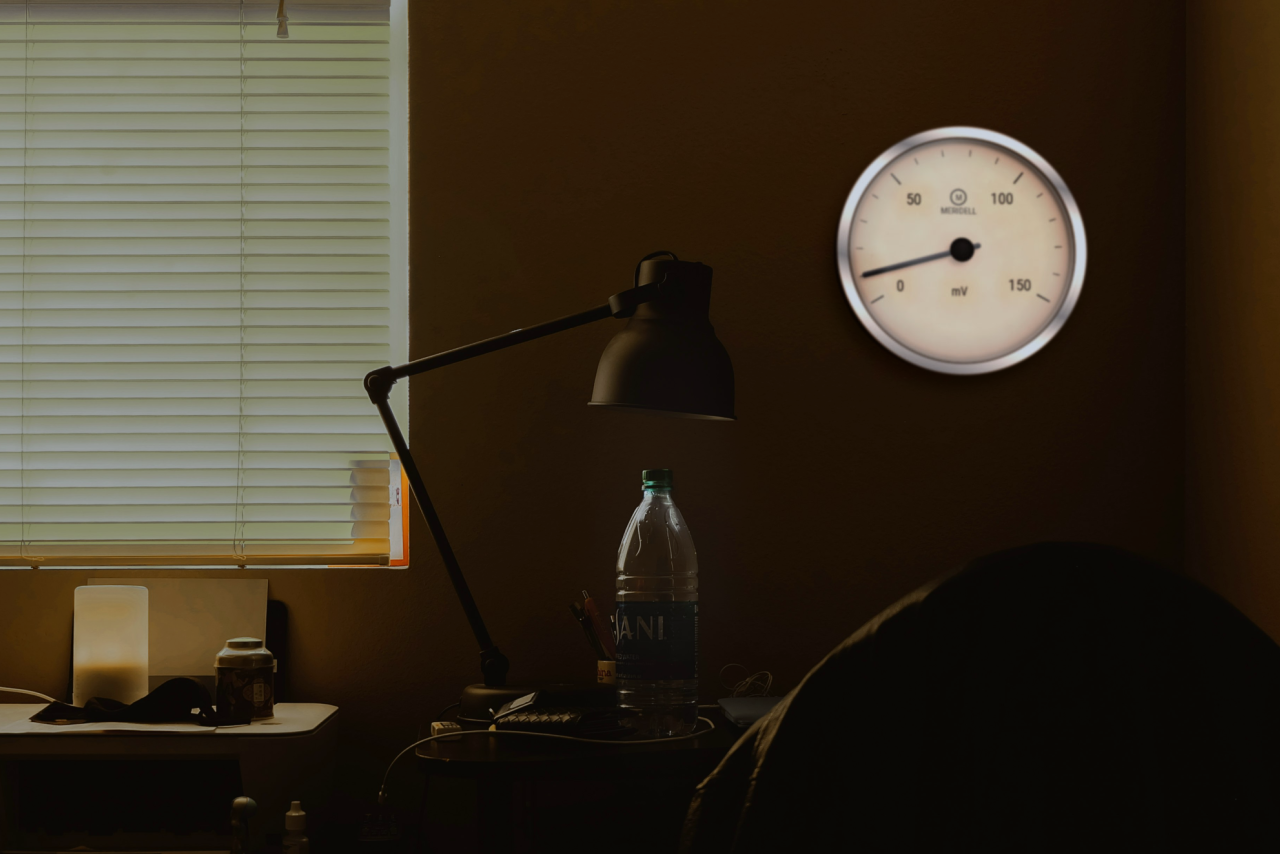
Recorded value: 10 mV
